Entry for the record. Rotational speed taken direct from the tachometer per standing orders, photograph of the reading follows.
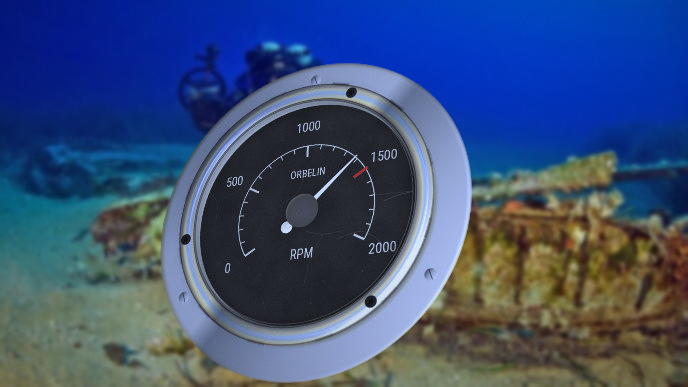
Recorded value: 1400 rpm
